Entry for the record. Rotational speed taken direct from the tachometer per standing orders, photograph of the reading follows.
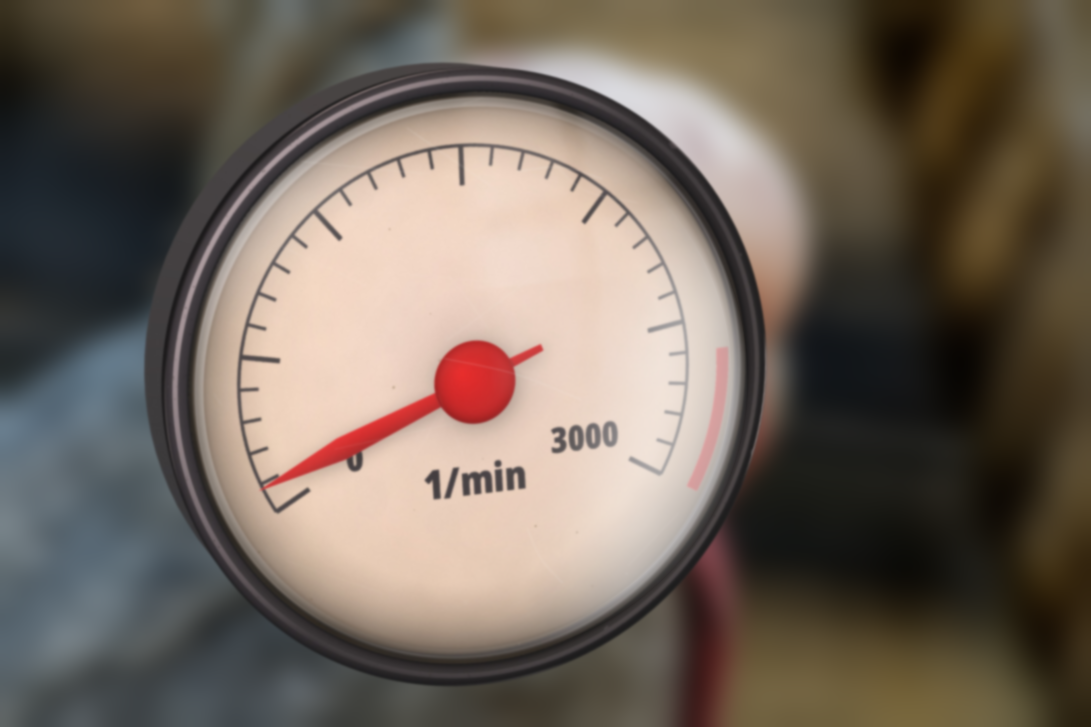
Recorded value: 100 rpm
